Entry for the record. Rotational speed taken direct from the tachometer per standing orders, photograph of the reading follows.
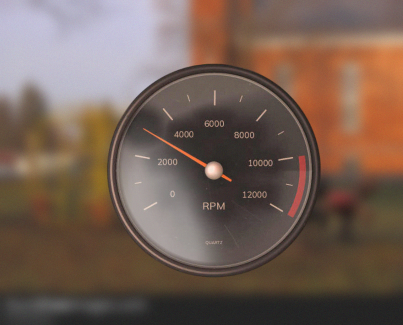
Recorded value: 3000 rpm
